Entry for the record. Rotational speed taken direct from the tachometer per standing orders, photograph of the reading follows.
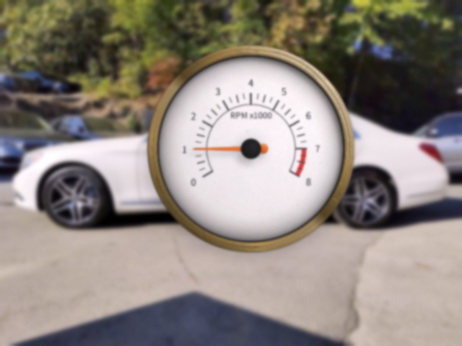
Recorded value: 1000 rpm
